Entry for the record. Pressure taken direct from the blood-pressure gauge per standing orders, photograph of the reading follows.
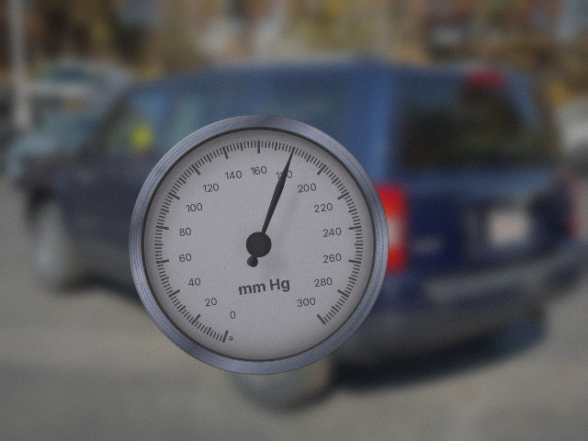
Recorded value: 180 mmHg
